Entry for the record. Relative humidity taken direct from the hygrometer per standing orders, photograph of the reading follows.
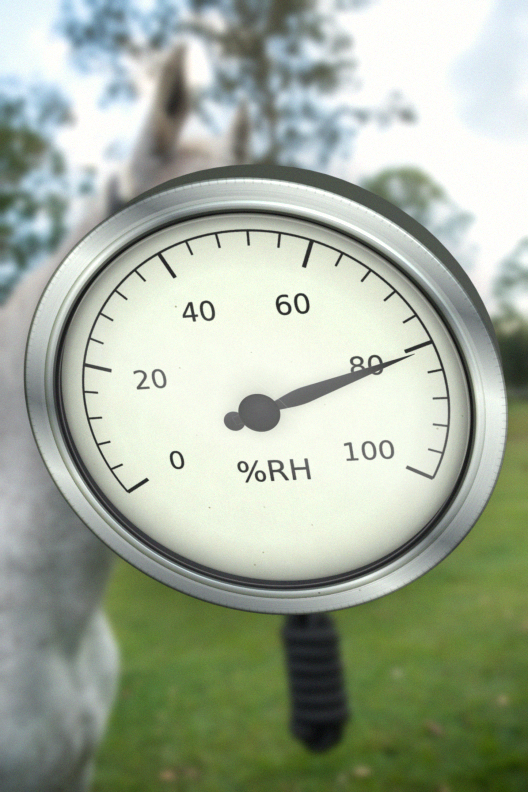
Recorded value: 80 %
